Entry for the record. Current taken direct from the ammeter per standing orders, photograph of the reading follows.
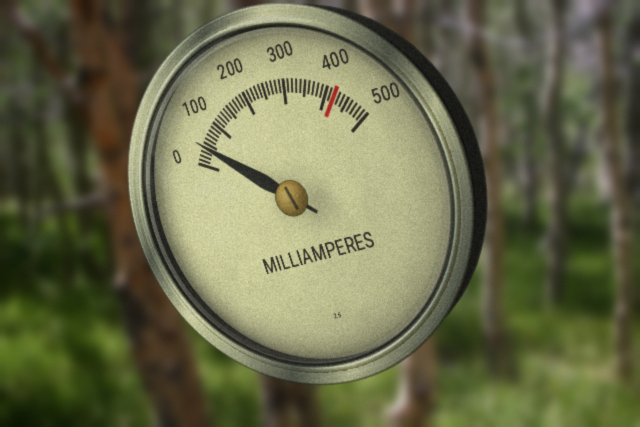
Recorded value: 50 mA
